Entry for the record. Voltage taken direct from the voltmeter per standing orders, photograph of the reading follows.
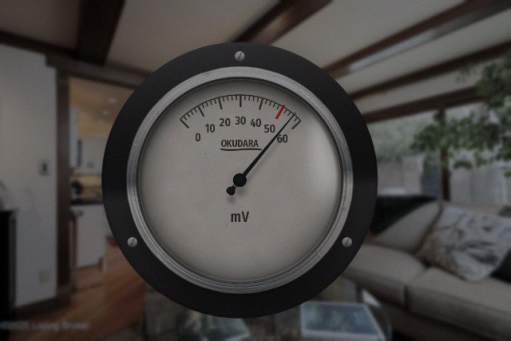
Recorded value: 56 mV
